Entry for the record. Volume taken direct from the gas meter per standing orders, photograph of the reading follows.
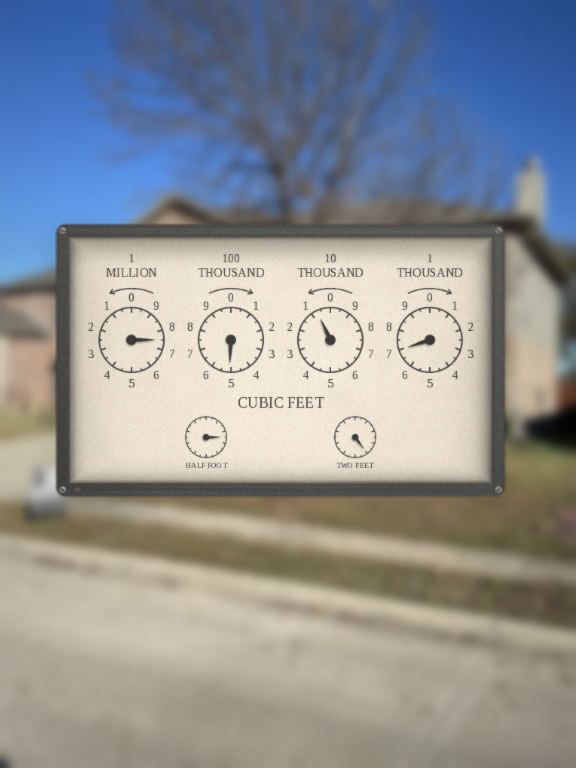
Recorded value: 750700 ft³
